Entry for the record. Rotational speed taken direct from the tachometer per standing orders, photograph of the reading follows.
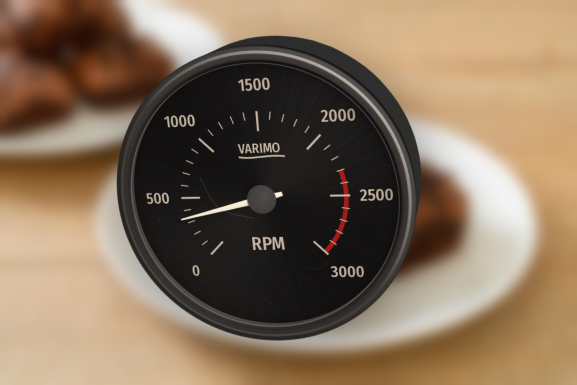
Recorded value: 350 rpm
